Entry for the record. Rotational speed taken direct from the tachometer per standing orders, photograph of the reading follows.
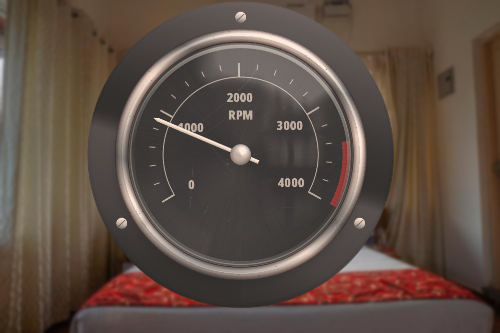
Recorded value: 900 rpm
